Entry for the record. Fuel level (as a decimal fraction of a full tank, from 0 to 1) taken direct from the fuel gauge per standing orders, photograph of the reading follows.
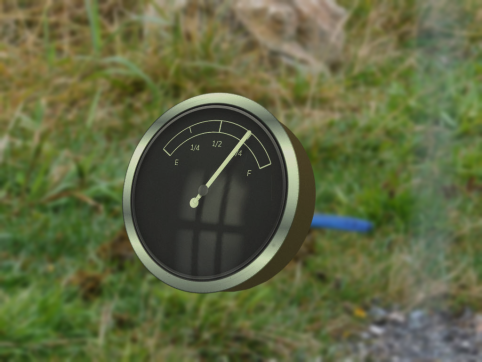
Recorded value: 0.75
